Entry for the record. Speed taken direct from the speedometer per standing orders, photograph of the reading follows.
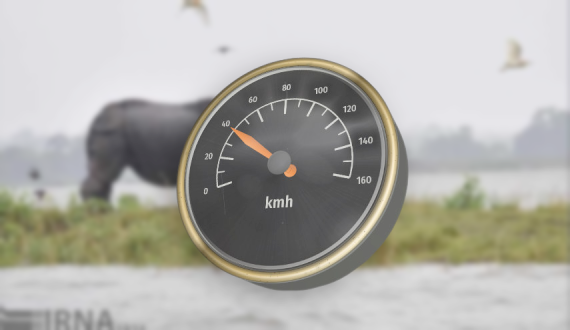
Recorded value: 40 km/h
